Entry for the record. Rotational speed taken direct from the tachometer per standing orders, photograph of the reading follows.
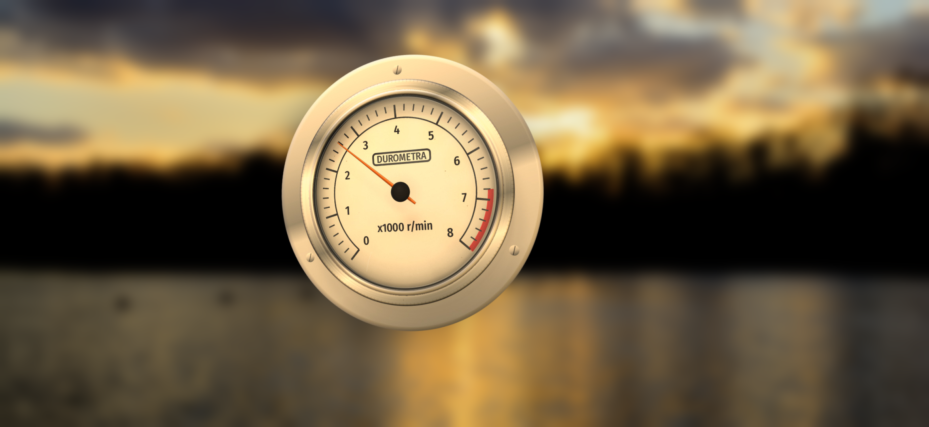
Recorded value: 2600 rpm
